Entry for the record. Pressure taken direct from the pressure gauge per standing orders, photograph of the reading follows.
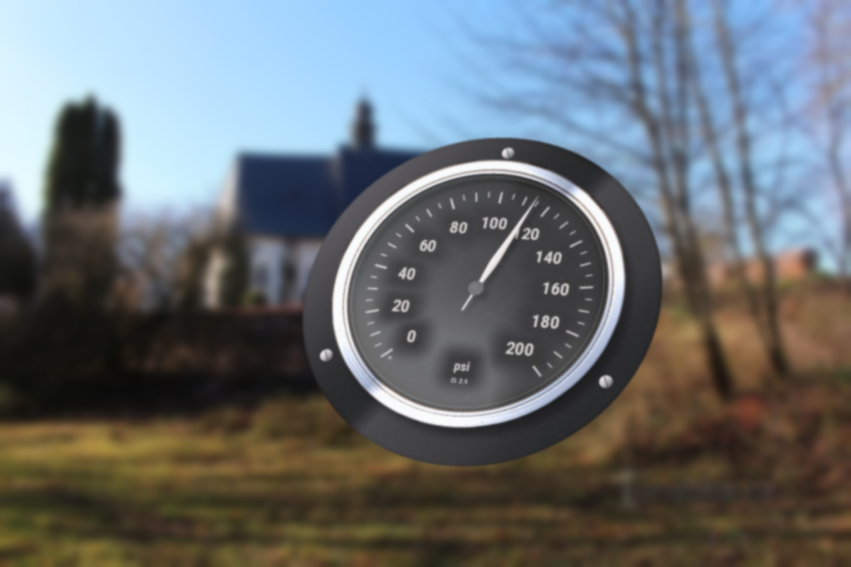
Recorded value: 115 psi
